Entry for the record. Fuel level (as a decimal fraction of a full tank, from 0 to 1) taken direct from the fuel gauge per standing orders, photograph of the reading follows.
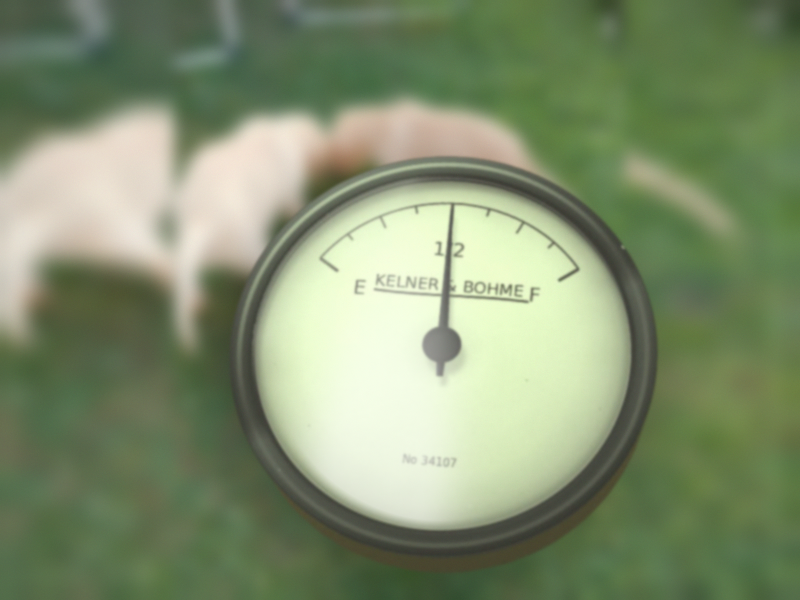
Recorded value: 0.5
